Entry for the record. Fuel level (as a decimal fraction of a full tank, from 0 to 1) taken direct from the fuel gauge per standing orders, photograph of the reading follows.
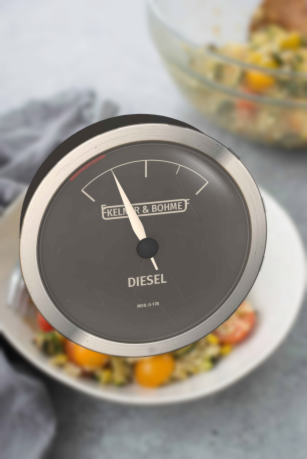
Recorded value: 0.25
